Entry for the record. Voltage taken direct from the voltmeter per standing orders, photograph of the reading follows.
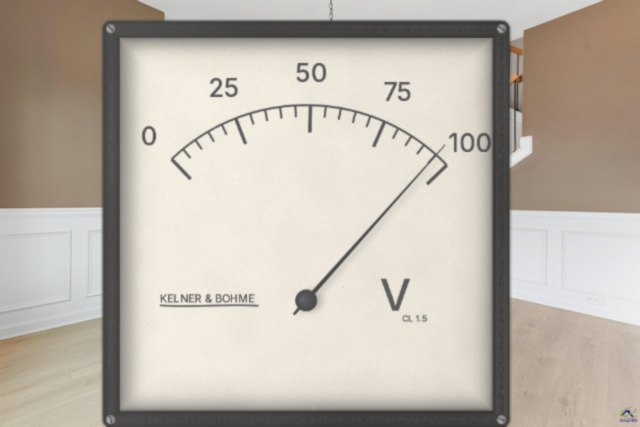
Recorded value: 95 V
